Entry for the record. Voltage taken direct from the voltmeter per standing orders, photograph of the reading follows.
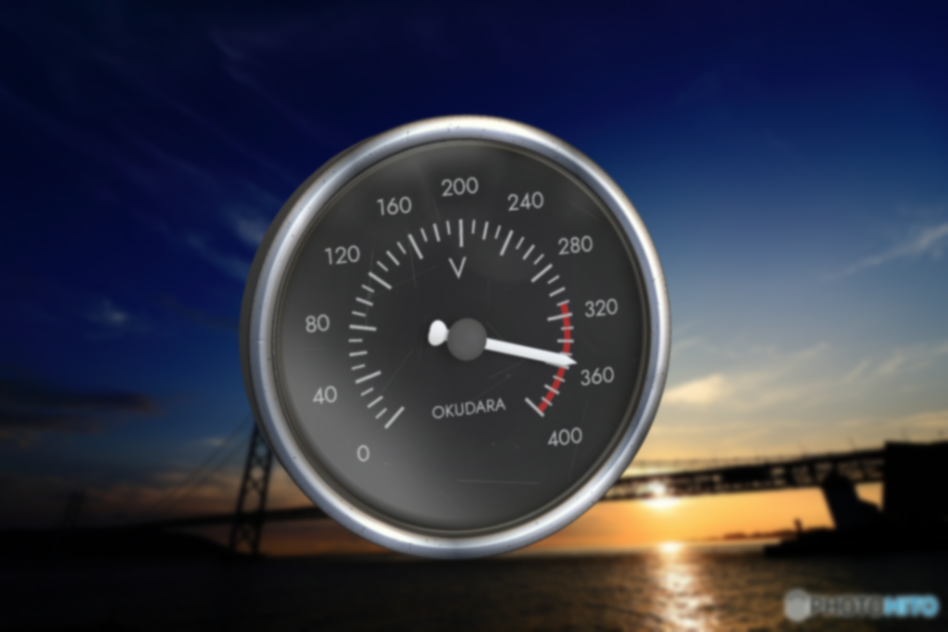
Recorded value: 355 V
